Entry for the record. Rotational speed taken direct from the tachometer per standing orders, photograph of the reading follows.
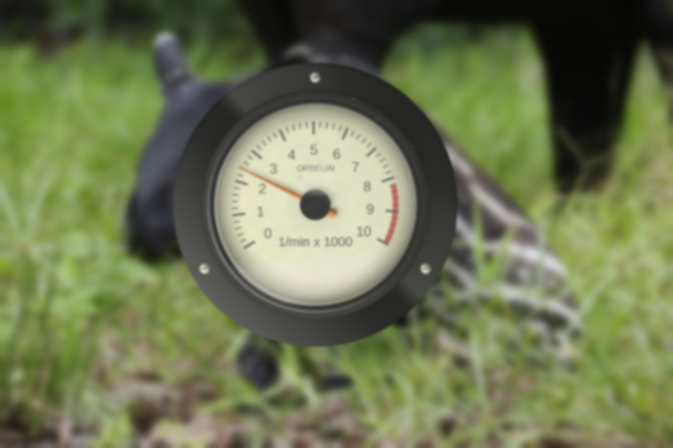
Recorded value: 2400 rpm
